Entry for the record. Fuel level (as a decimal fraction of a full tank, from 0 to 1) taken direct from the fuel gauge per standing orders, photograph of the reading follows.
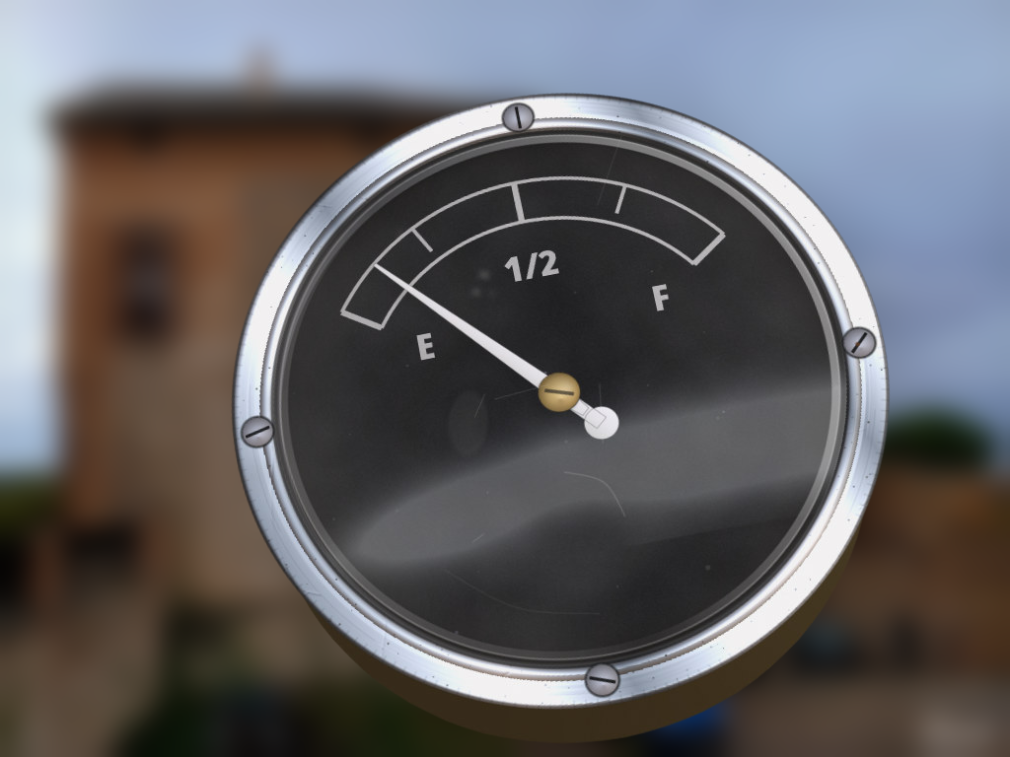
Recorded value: 0.125
